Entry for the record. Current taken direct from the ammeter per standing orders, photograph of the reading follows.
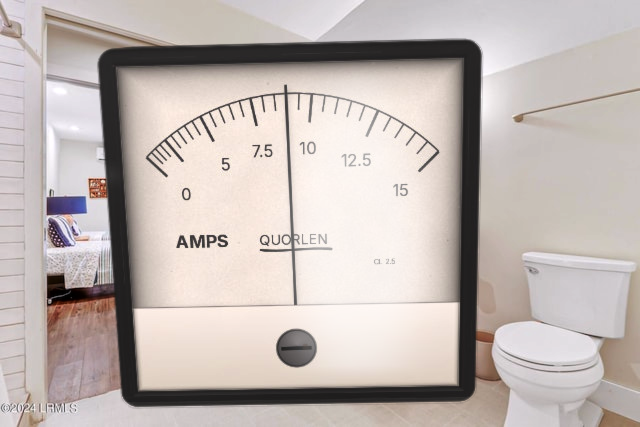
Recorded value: 9 A
